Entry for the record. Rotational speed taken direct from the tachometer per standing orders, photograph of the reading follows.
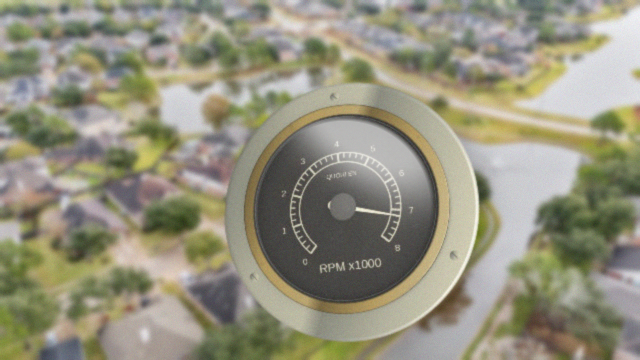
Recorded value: 7200 rpm
